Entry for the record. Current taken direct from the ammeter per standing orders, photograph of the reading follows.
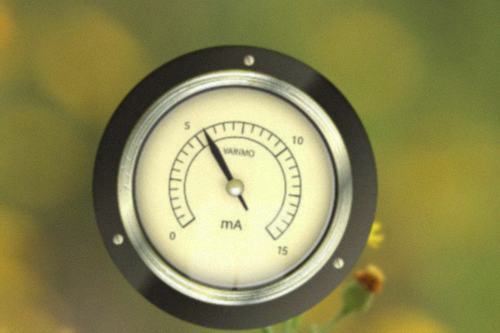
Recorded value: 5.5 mA
